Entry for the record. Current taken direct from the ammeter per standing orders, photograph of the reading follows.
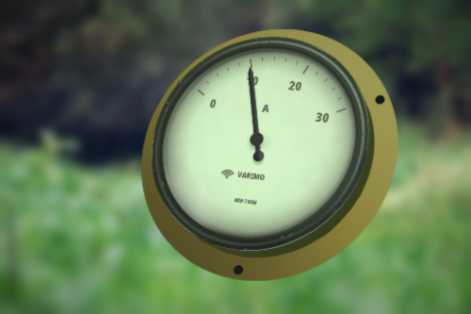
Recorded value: 10 A
